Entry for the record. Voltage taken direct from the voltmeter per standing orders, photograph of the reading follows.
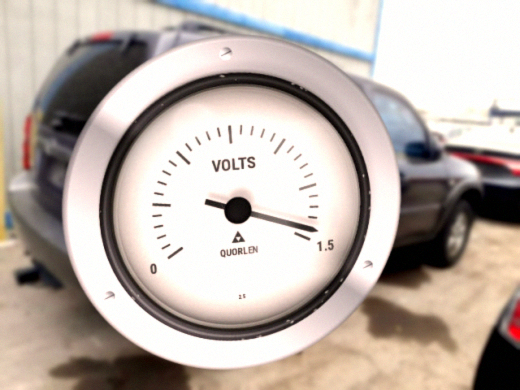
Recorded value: 1.45 V
